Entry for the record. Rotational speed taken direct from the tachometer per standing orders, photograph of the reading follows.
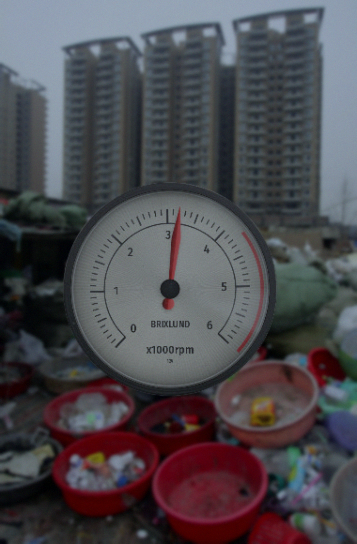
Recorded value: 3200 rpm
